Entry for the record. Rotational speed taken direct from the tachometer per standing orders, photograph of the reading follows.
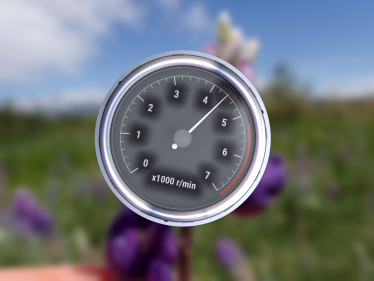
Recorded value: 4400 rpm
